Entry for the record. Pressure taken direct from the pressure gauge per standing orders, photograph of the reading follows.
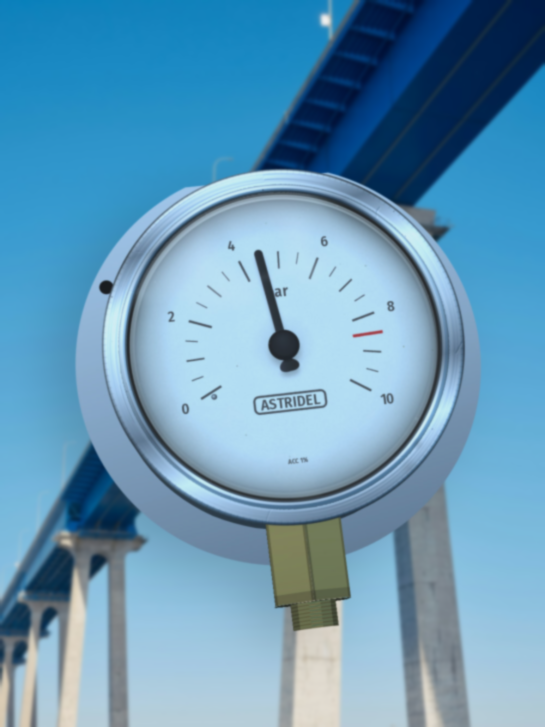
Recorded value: 4.5 bar
